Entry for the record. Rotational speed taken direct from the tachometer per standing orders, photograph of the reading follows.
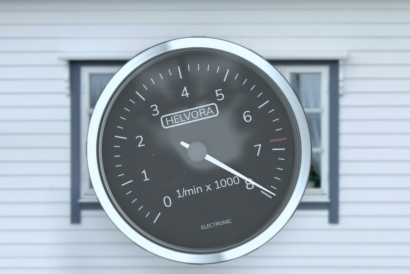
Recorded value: 7900 rpm
